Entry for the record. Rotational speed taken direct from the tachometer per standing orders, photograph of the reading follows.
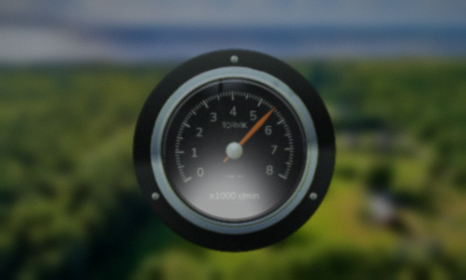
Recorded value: 5500 rpm
